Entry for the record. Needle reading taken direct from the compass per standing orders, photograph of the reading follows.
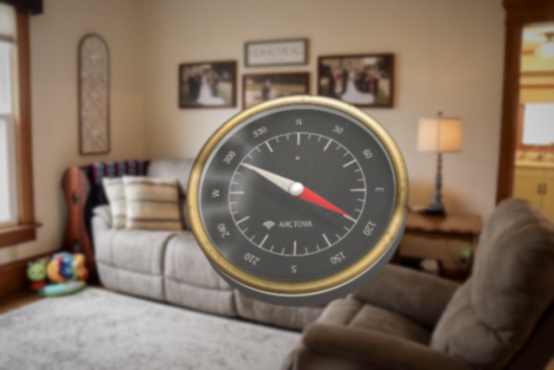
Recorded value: 120 °
